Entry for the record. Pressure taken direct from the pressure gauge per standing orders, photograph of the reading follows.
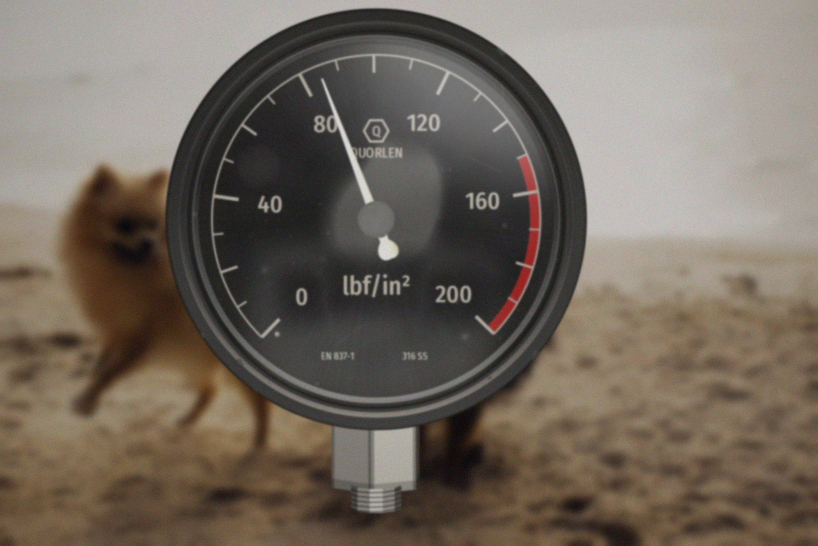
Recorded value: 85 psi
